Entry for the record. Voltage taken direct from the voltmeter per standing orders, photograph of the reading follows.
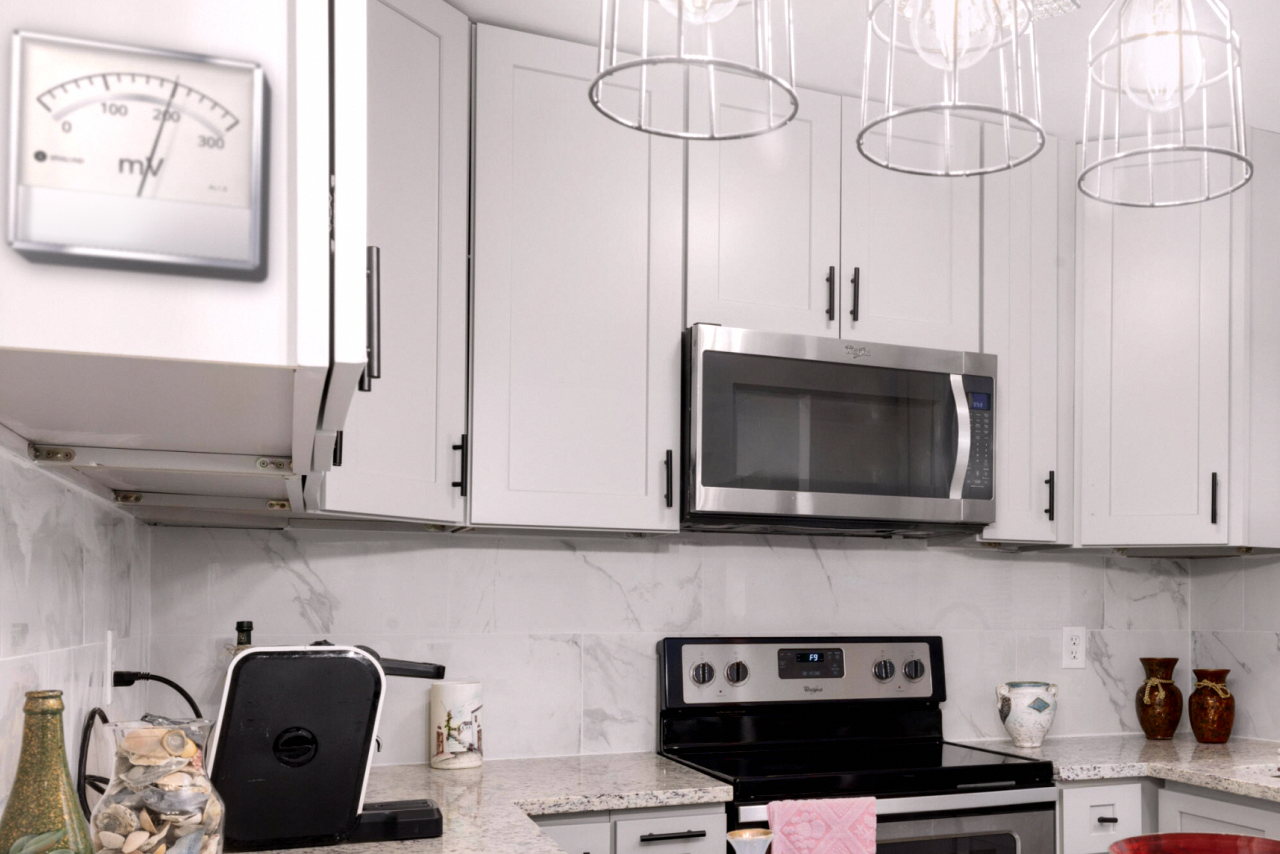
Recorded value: 200 mV
